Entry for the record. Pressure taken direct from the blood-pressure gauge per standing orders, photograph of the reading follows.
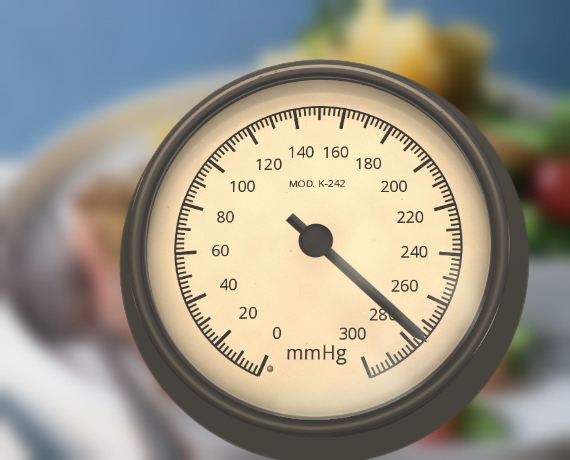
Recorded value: 276 mmHg
